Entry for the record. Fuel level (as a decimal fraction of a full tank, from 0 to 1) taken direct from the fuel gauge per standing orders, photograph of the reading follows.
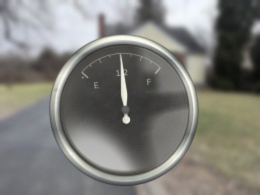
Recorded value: 0.5
